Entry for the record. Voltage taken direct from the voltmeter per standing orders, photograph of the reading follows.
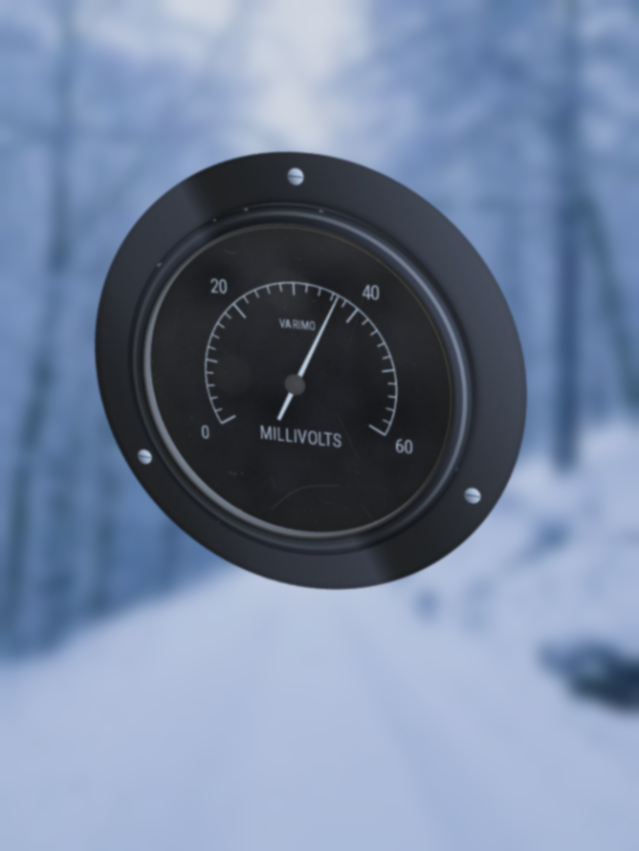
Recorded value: 37 mV
